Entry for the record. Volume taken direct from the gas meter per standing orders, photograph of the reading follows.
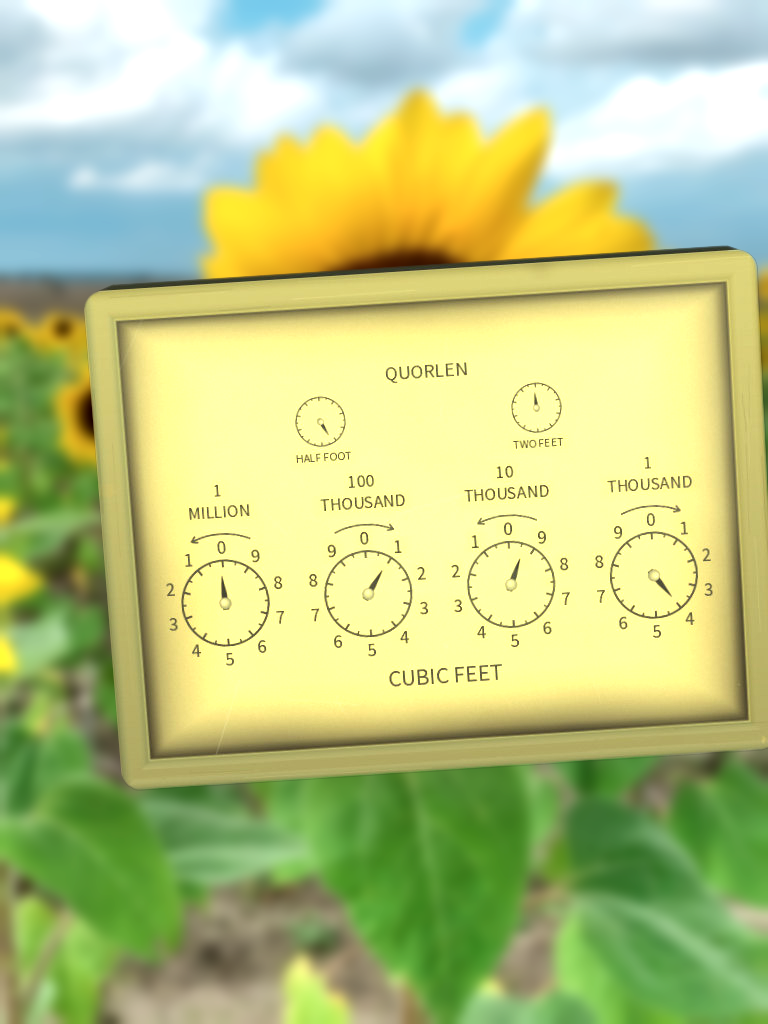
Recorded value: 9400 ft³
